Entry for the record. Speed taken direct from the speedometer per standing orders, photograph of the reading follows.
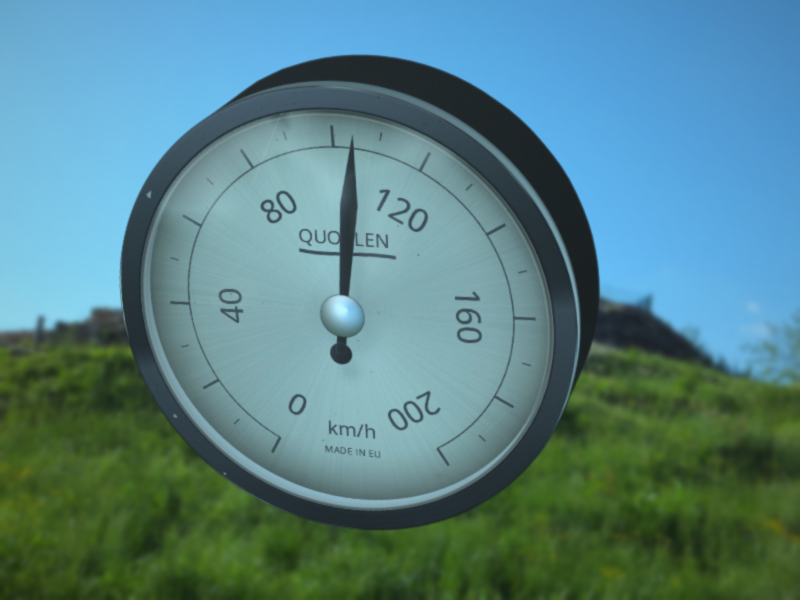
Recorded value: 105 km/h
